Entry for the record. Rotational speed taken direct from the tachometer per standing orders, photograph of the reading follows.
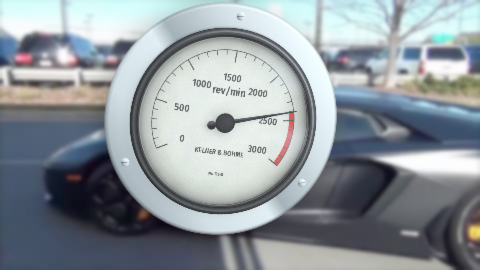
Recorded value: 2400 rpm
